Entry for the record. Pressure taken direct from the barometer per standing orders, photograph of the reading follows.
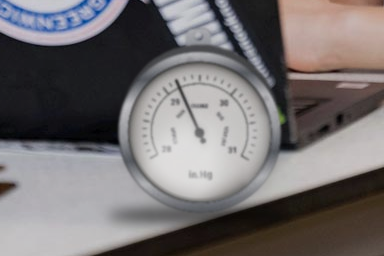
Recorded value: 29.2 inHg
